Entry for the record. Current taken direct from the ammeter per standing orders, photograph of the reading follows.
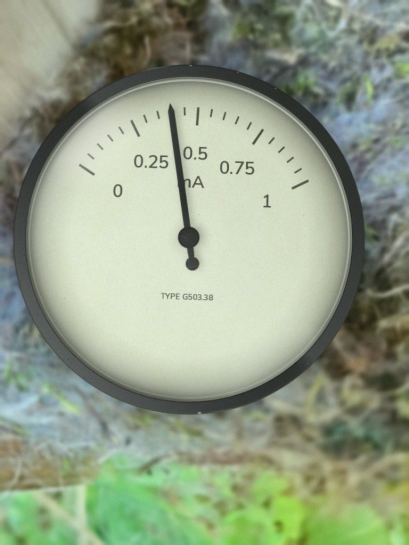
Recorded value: 0.4 mA
